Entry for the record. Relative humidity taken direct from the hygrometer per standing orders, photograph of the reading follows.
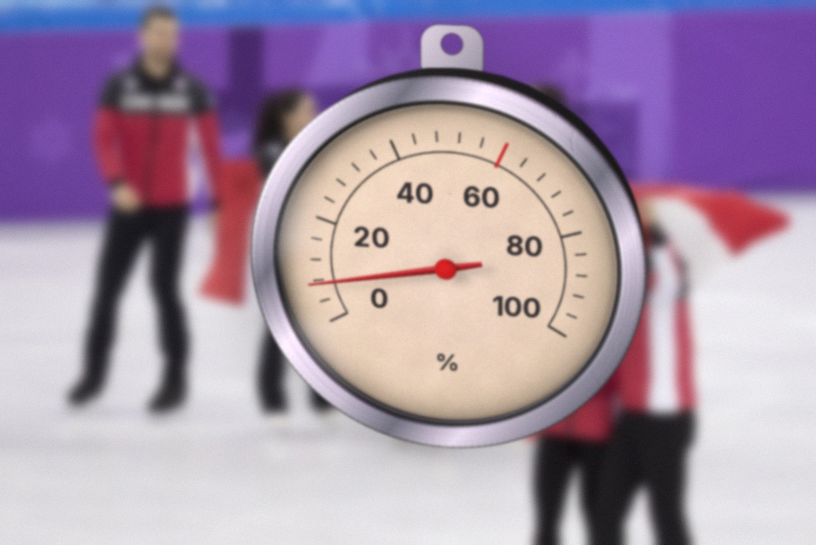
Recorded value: 8 %
